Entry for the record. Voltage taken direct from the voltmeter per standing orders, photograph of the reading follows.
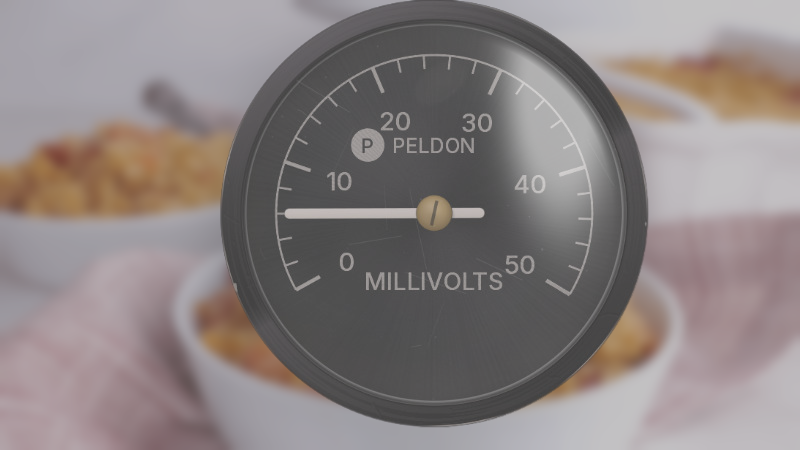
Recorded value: 6 mV
